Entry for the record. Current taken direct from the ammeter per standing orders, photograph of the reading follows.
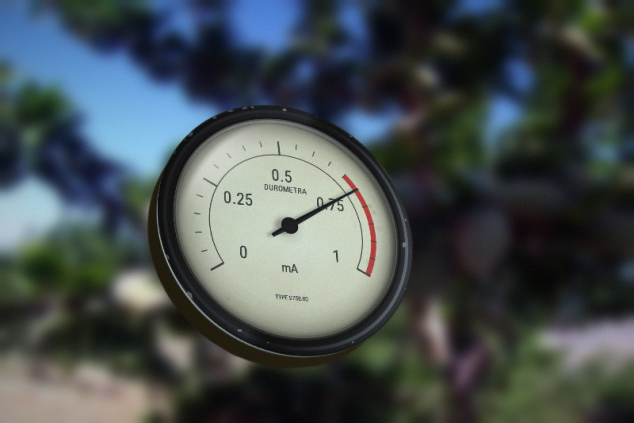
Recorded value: 0.75 mA
